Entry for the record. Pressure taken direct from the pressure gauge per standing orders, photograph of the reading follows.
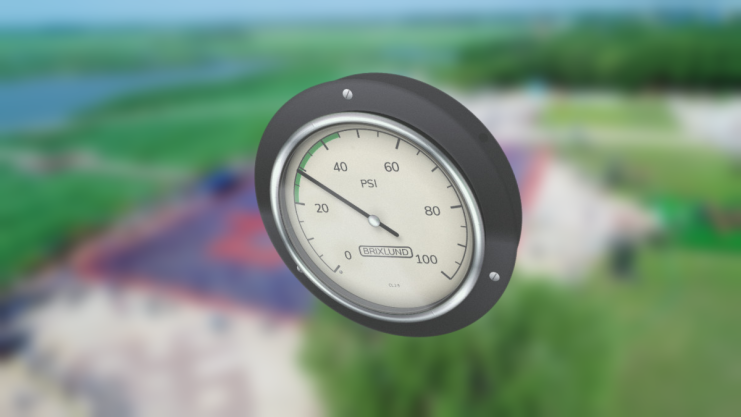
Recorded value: 30 psi
